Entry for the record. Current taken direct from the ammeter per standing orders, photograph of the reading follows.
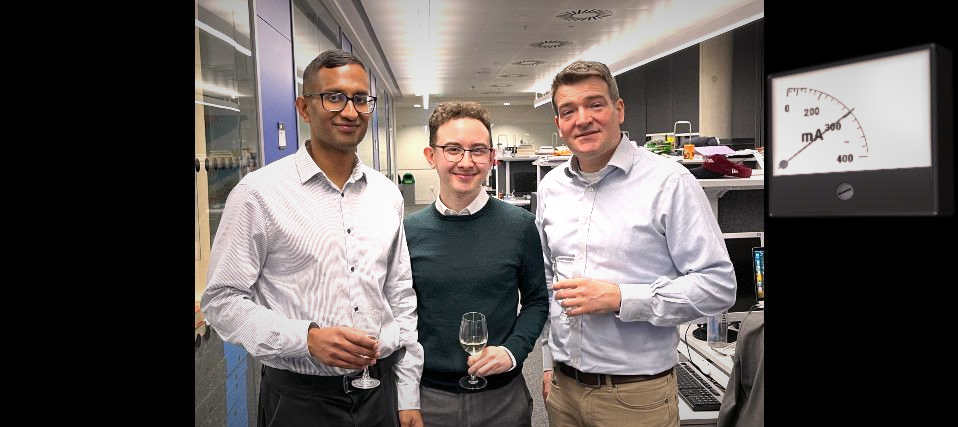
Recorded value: 300 mA
